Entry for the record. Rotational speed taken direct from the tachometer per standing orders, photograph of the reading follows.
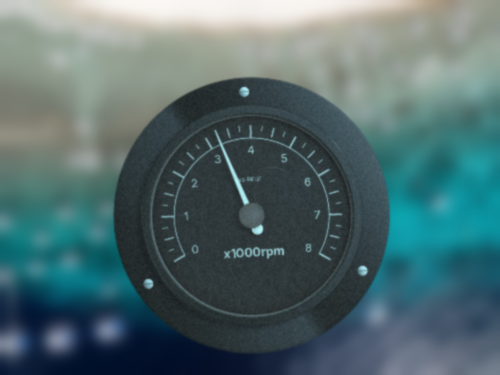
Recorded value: 3250 rpm
